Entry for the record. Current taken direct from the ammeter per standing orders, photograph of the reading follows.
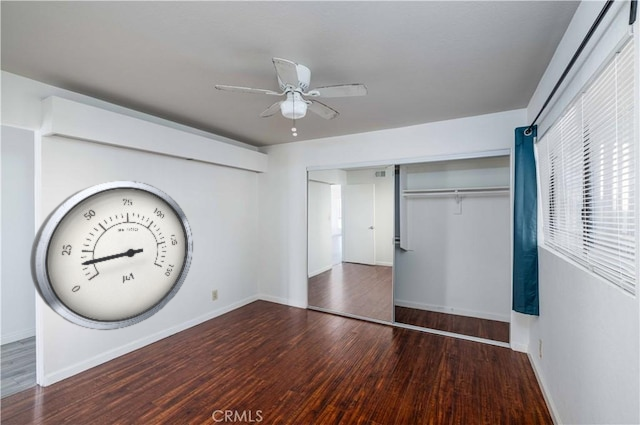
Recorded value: 15 µA
